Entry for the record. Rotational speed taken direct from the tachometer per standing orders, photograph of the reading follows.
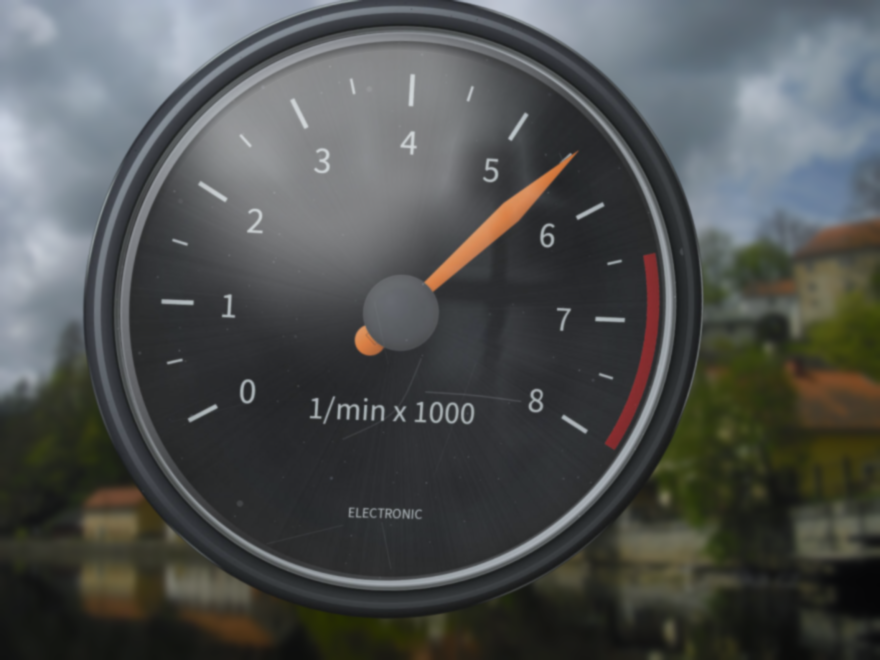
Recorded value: 5500 rpm
